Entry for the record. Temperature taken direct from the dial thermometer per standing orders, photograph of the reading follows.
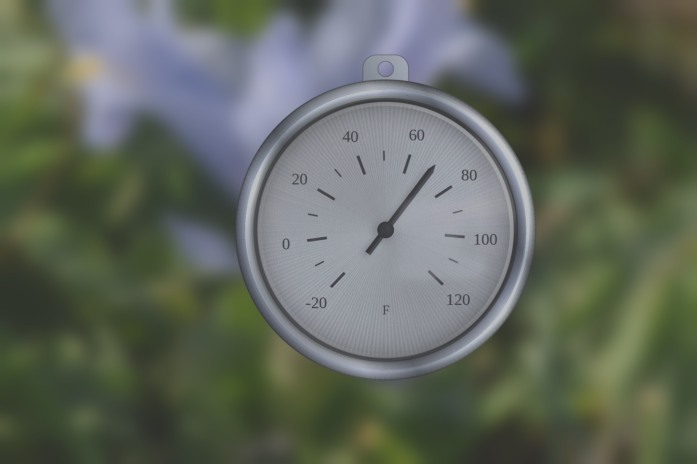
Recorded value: 70 °F
